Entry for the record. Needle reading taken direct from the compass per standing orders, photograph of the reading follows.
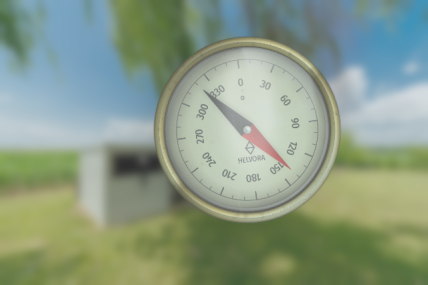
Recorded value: 140 °
